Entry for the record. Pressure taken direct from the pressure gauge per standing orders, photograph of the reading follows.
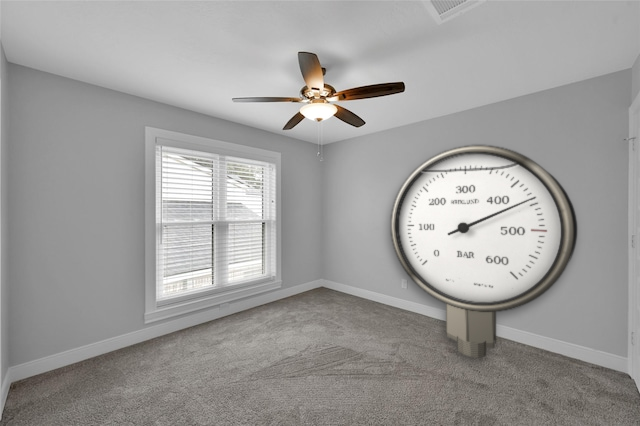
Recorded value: 440 bar
